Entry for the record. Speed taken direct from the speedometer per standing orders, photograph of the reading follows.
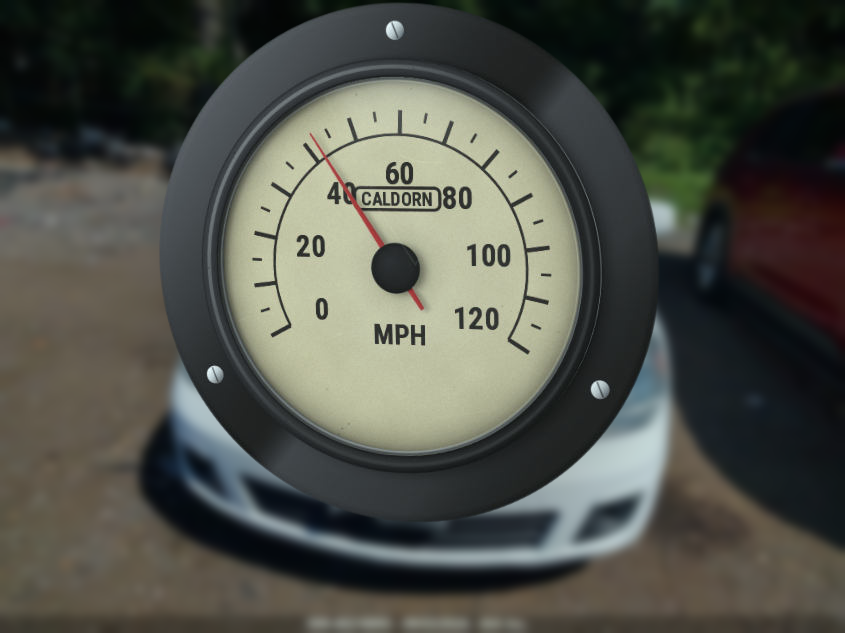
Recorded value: 42.5 mph
